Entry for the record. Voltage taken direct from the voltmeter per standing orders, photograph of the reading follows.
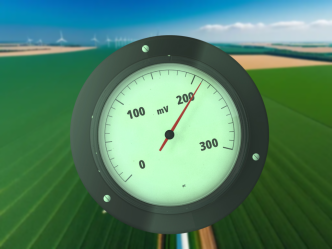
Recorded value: 210 mV
